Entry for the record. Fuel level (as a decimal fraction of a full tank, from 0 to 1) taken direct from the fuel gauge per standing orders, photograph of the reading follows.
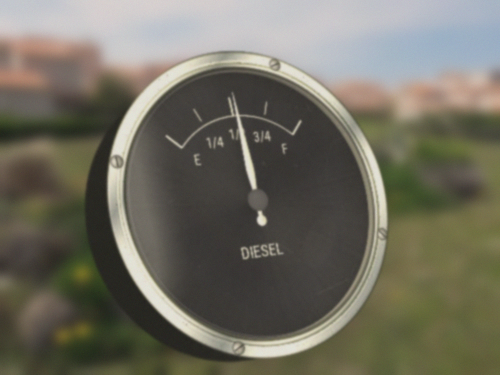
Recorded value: 0.5
